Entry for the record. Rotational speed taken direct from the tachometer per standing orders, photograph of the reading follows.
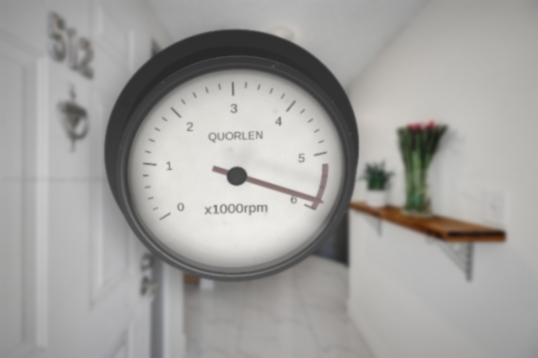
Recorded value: 5800 rpm
